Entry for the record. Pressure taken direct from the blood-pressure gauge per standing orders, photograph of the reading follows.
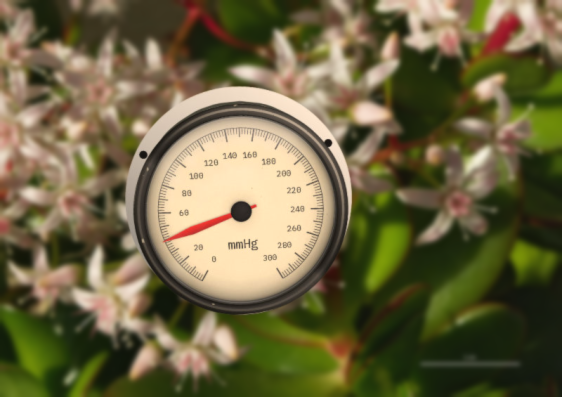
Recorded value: 40 mmHg
